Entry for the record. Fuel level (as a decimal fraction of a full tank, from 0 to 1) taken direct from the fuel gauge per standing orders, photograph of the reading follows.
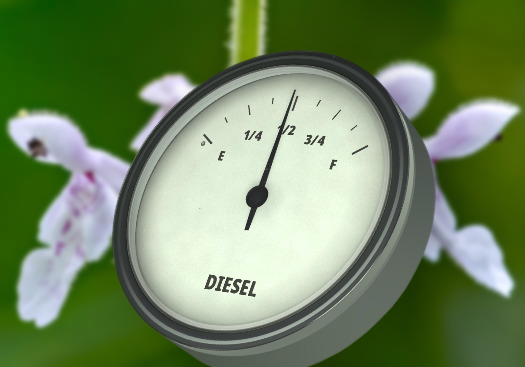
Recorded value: 0.5
